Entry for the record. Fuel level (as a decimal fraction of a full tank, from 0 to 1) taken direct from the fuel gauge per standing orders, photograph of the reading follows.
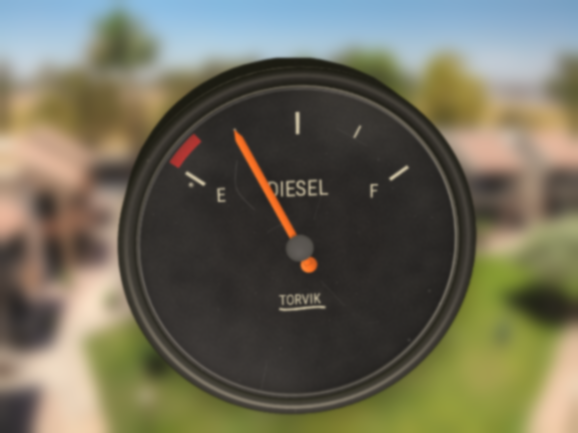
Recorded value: 0.25
